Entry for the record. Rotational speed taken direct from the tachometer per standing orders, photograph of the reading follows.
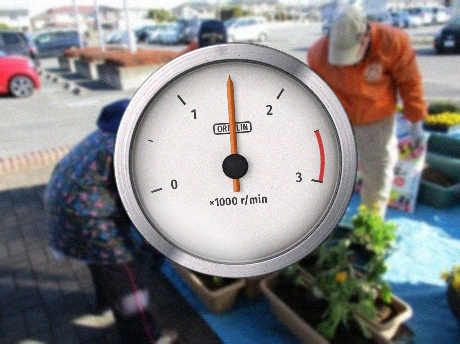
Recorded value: 1500 rpm
